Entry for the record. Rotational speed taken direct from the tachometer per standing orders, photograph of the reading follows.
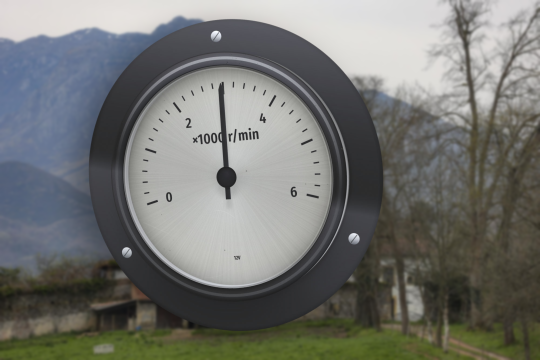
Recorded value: 3000 rpm
